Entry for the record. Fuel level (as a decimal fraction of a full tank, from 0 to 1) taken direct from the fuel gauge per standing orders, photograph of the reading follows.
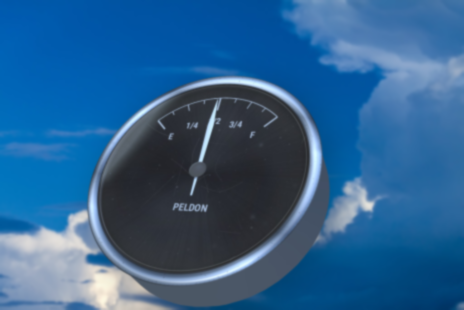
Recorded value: 0.5
